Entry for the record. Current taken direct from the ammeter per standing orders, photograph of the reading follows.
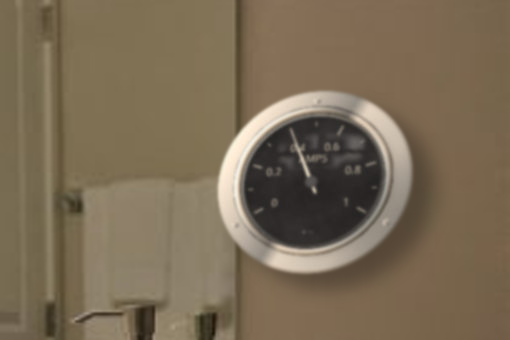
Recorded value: 0.4 A
